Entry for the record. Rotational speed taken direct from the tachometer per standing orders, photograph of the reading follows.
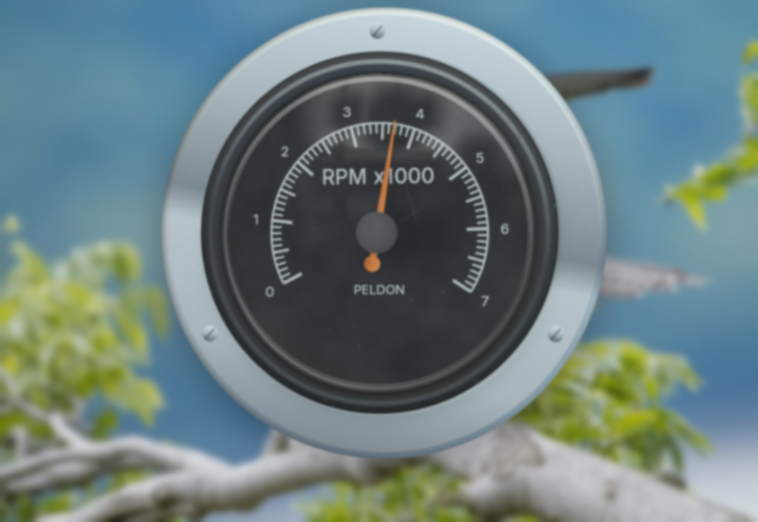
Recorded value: 3700 rpm
